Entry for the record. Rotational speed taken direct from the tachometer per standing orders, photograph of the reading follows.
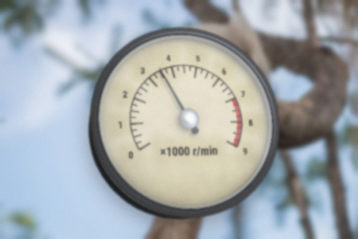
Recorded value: 3500 rpm
